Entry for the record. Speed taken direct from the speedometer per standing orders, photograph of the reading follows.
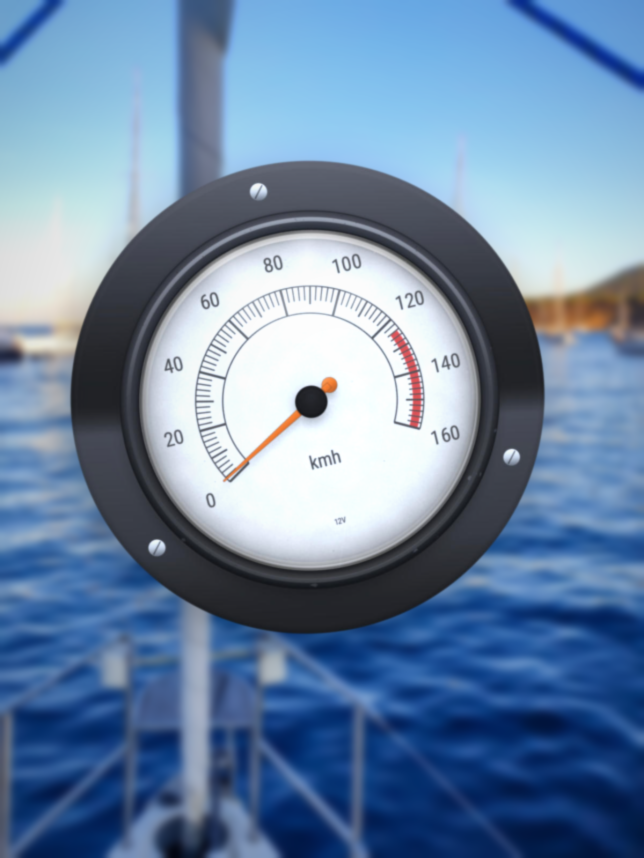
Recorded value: 2 km/h
